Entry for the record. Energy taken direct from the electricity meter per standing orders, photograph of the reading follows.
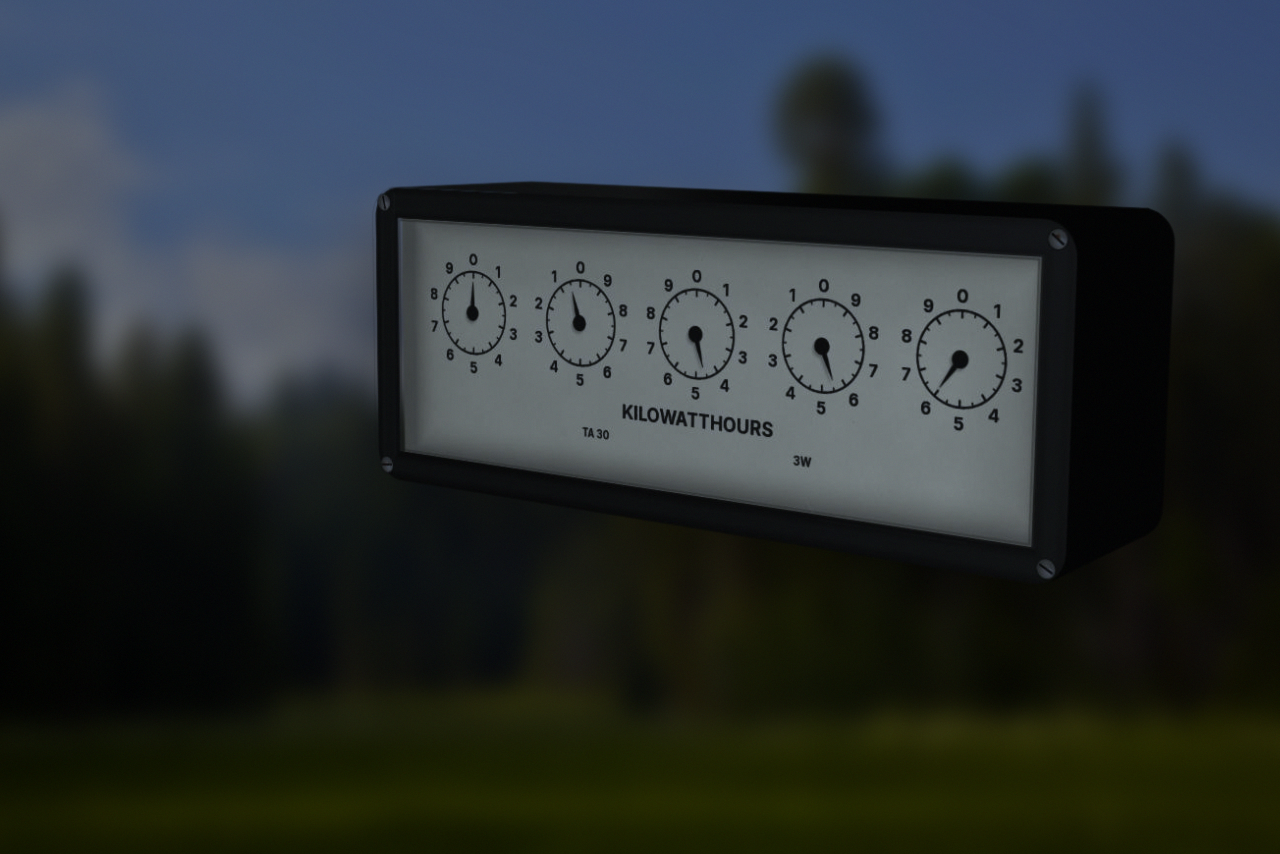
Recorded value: 456 kWh
